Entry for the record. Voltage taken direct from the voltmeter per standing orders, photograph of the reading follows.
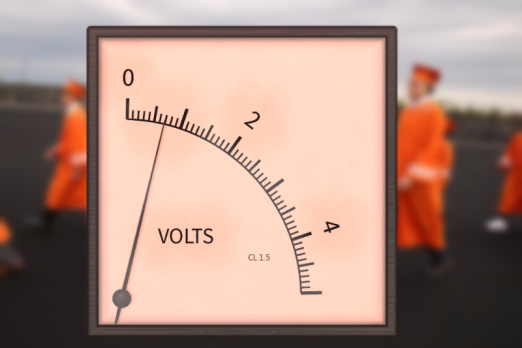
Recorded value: 0.7 V
